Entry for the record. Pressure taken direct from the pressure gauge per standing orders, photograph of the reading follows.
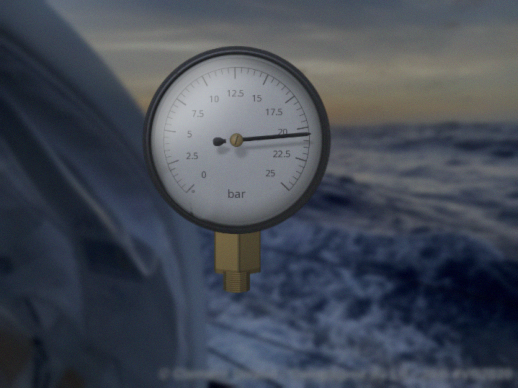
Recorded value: 20.5 bar
